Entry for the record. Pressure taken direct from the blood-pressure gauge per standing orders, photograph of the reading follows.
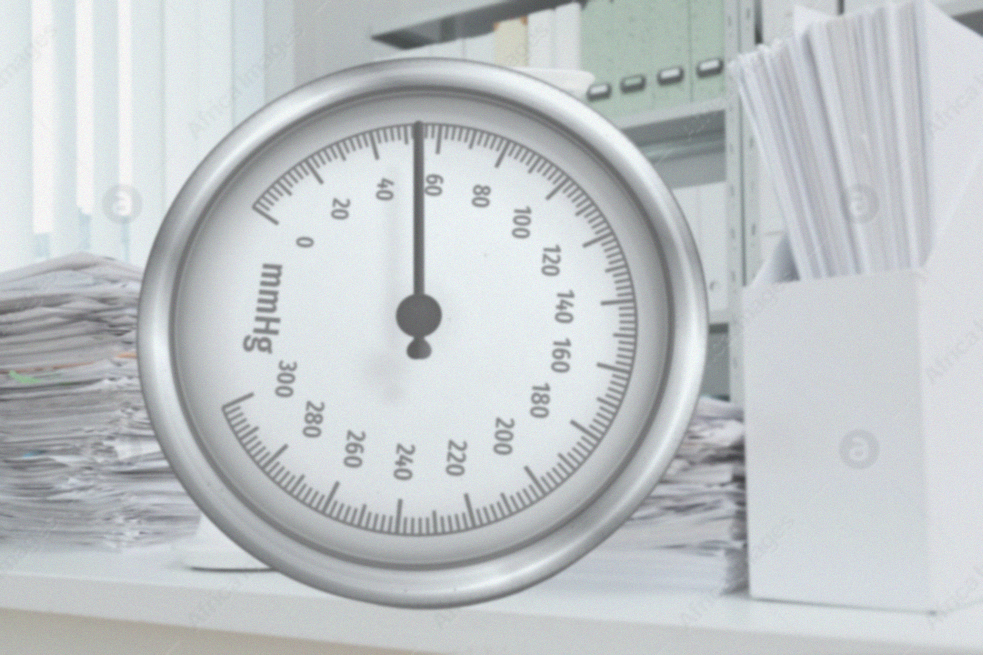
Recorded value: 54 mmHg
